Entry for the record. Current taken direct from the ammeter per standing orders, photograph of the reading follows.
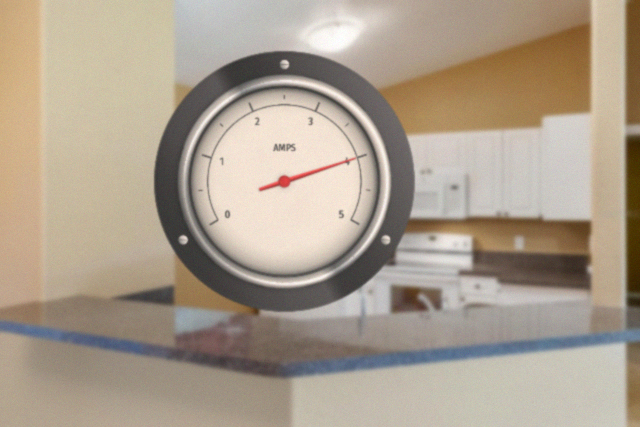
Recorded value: 4 A
